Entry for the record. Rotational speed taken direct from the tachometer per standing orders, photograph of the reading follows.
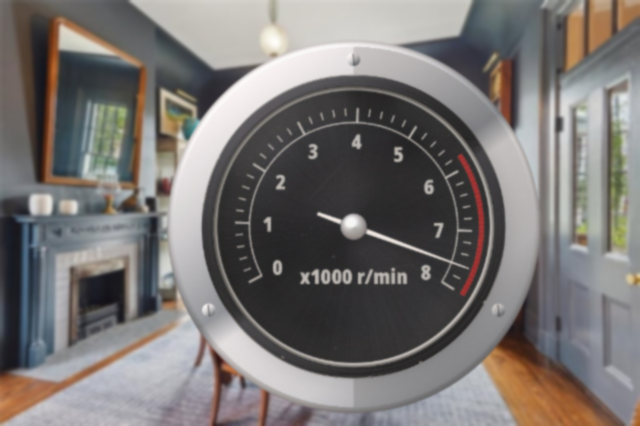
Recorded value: 7600 rpm
